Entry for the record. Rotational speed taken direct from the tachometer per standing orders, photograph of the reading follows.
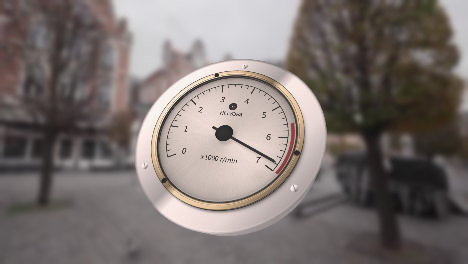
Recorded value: 6800 rpm
